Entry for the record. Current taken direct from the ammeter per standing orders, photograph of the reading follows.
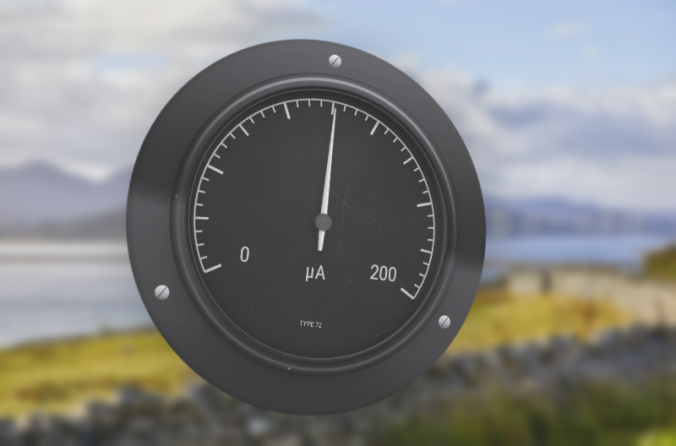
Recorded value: 100 µA
